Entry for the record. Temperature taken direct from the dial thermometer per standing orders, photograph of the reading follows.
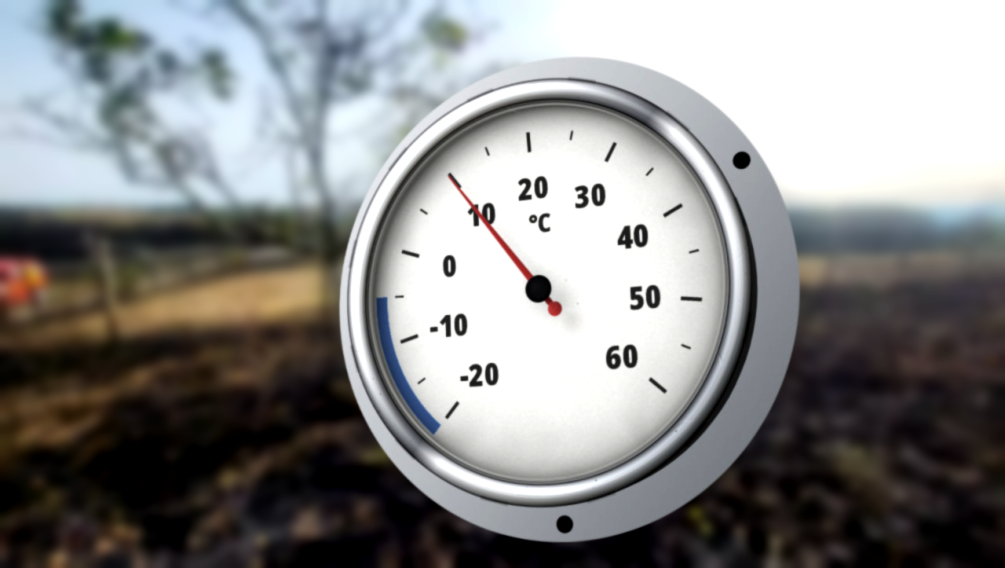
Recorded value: 10 °C
